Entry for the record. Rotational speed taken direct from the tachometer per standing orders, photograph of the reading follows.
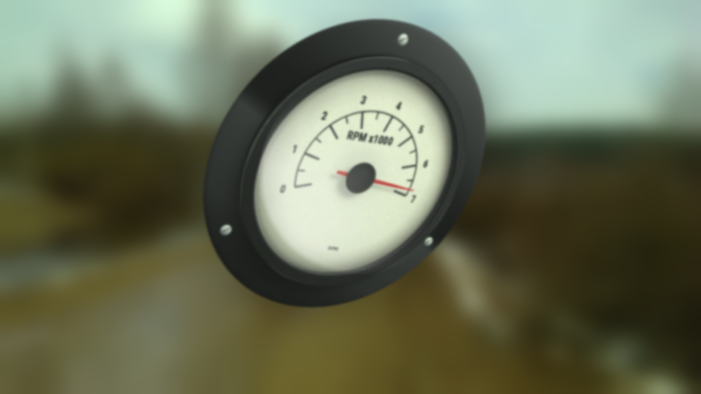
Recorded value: 6750 rpm
